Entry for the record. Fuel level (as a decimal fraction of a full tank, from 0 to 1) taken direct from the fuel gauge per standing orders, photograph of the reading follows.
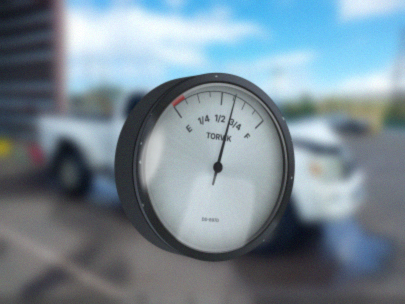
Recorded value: 0.625
